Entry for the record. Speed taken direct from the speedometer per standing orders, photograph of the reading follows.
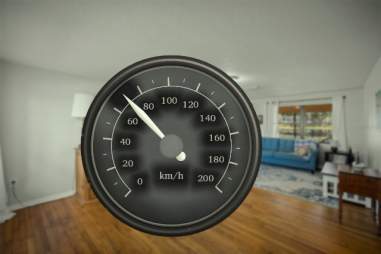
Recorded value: 70 km/h
